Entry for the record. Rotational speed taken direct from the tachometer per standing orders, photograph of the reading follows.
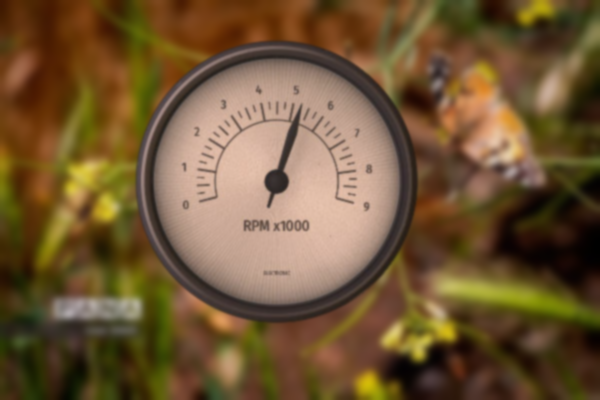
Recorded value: 5250 rpm
